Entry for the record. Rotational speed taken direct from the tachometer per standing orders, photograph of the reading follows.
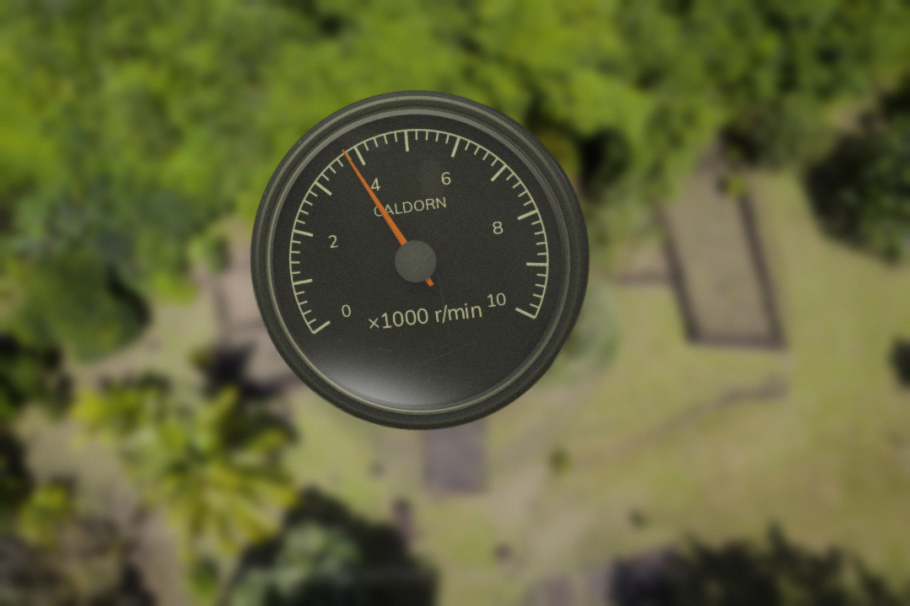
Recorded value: 3800 rpm
